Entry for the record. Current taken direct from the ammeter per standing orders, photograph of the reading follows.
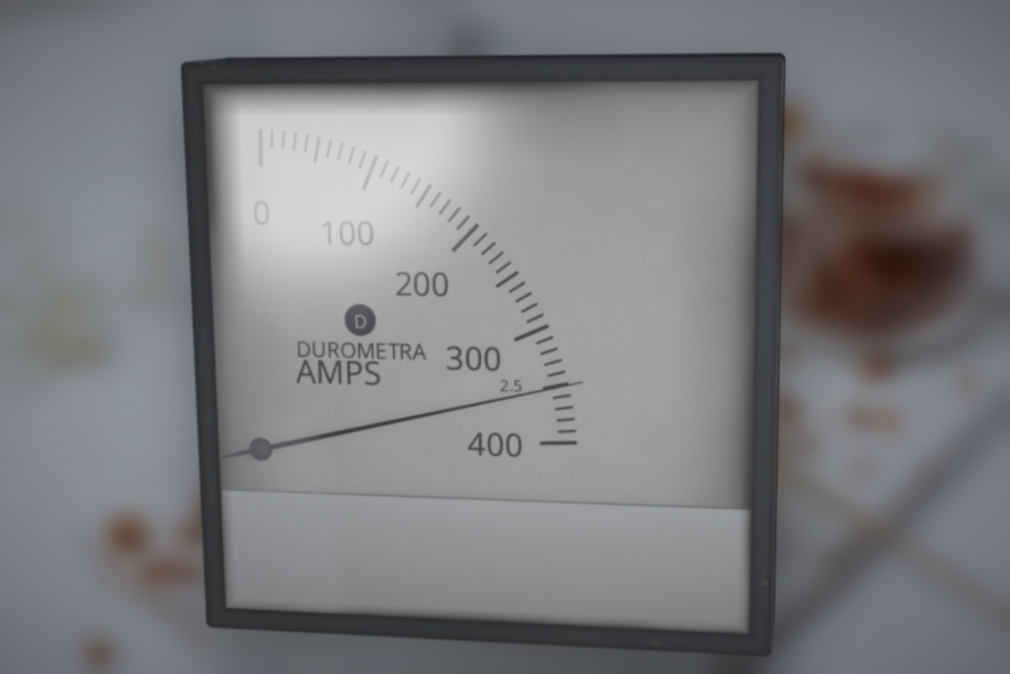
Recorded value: 350 A
